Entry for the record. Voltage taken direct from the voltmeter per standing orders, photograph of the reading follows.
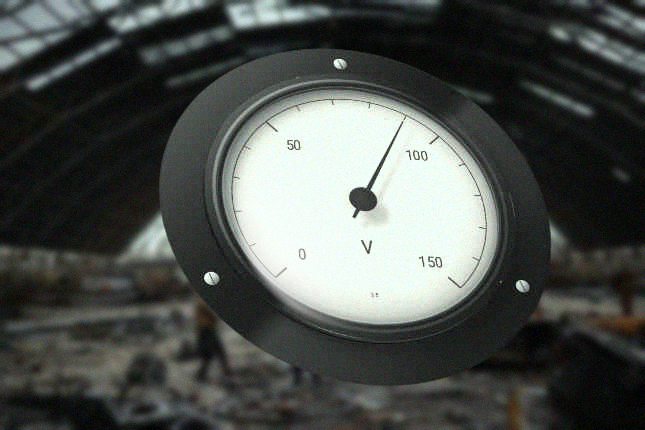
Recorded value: 90 V
